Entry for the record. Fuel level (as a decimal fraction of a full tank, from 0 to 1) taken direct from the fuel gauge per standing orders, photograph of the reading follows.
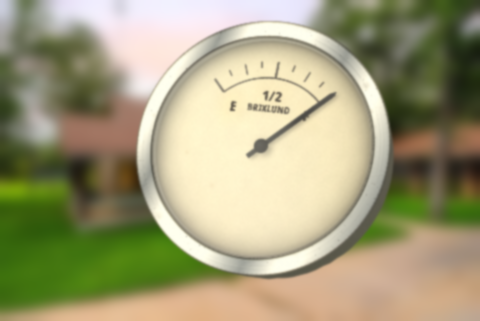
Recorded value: 1
